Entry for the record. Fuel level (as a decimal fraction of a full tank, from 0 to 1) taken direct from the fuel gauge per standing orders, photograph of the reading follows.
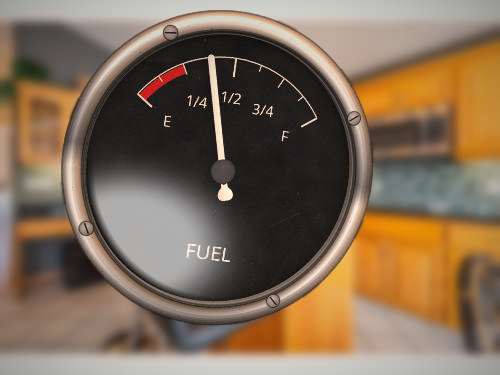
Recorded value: 0.375
